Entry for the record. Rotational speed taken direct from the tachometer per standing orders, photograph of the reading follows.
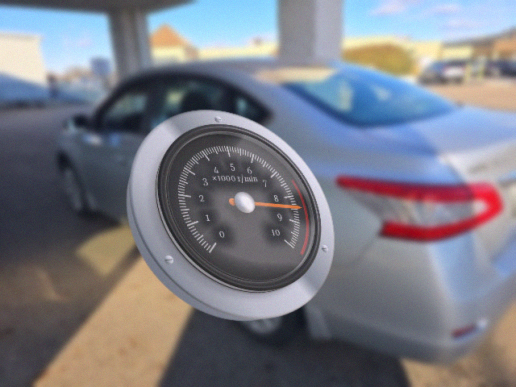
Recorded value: 8500 rpm
